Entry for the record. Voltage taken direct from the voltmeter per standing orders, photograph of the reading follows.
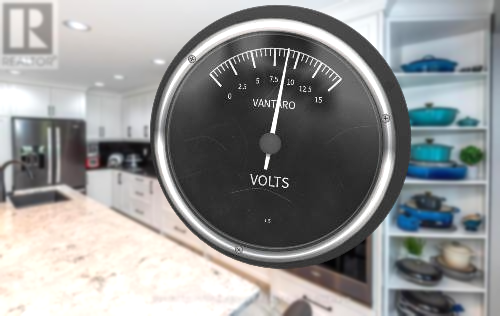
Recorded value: 9 V
